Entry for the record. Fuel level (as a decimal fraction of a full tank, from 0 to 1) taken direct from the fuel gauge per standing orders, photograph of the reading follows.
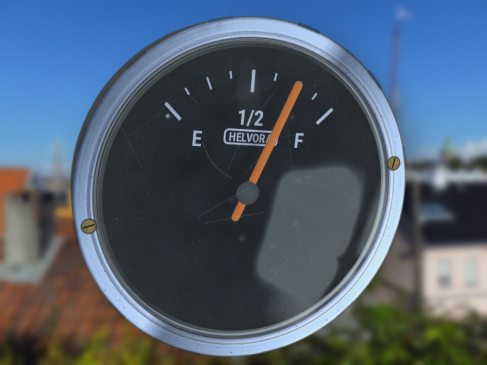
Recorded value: 0.75
